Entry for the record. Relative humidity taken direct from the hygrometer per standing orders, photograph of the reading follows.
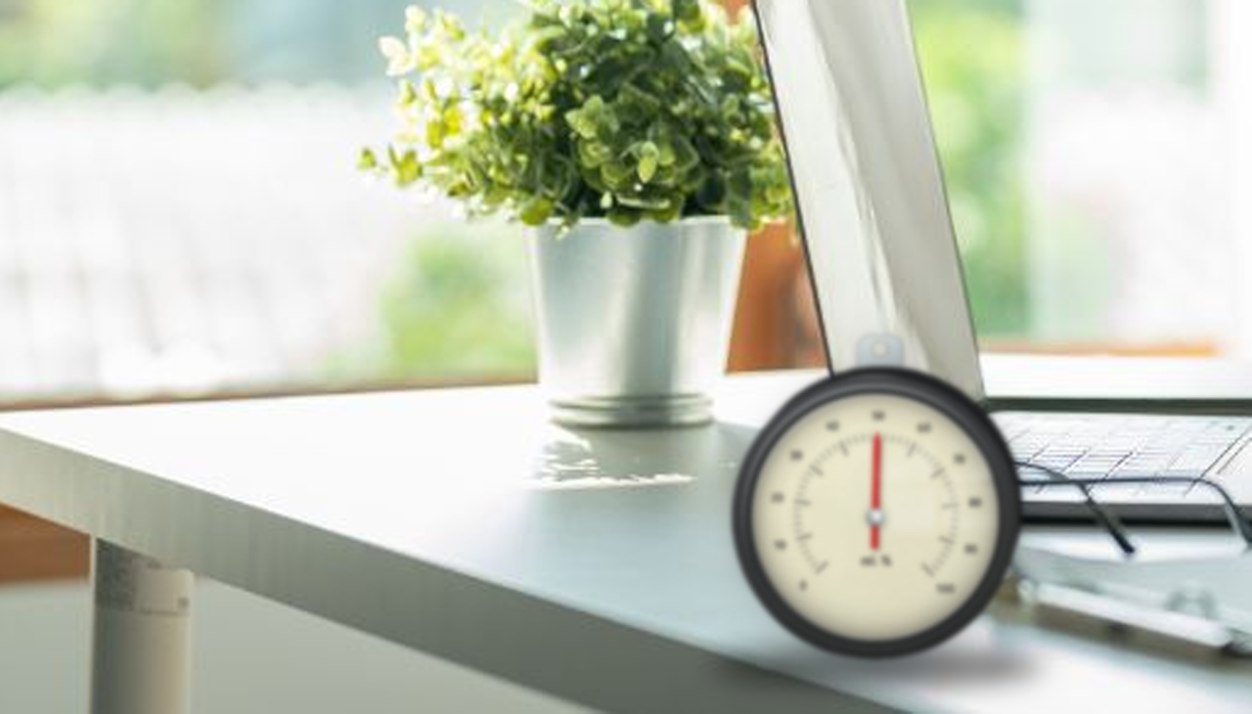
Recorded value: 50 %
